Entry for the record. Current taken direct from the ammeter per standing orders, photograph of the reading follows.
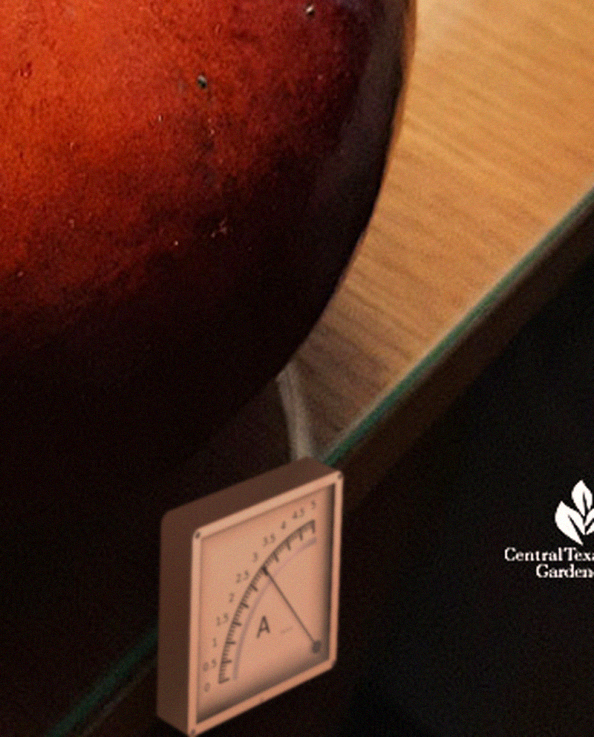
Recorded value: 3 A
